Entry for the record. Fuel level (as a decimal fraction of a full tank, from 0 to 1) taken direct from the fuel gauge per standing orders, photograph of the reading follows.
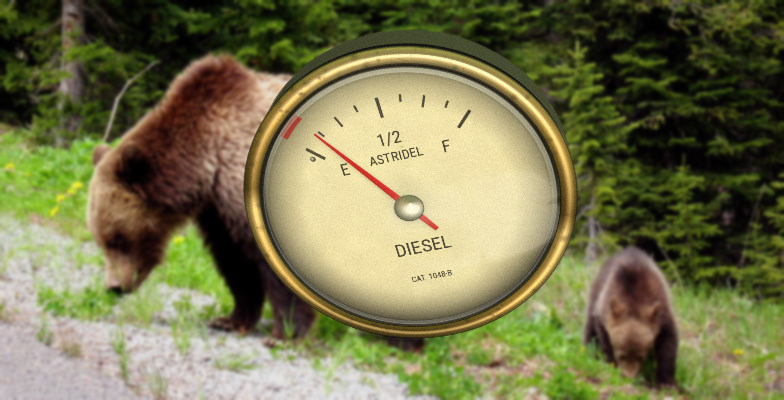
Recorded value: 0.125
